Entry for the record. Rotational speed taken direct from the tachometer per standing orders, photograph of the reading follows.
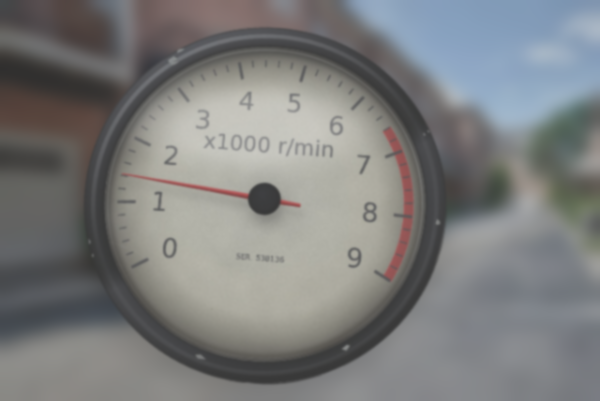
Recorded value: 1400 rpm
